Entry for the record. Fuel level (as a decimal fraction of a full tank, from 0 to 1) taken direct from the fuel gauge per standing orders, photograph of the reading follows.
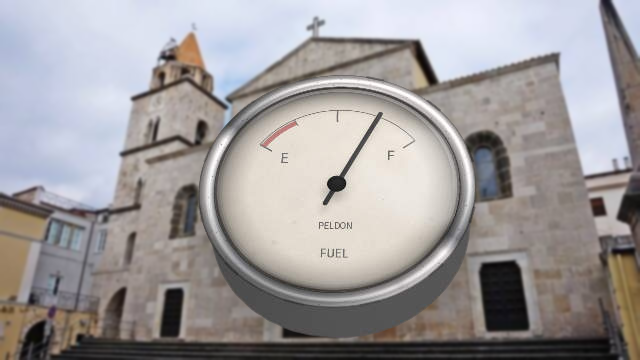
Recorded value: 0.75
